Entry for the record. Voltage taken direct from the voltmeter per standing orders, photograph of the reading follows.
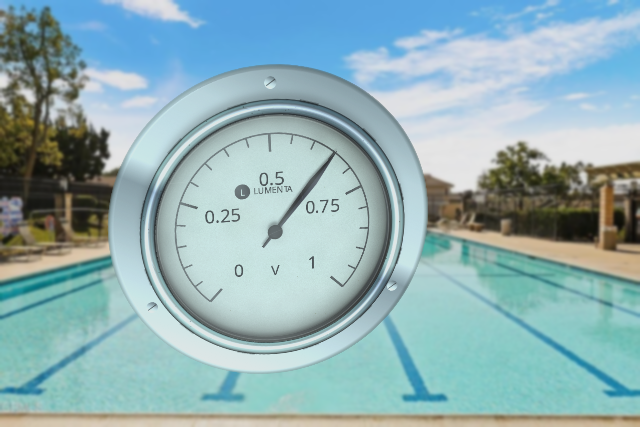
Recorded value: 0.65 V
